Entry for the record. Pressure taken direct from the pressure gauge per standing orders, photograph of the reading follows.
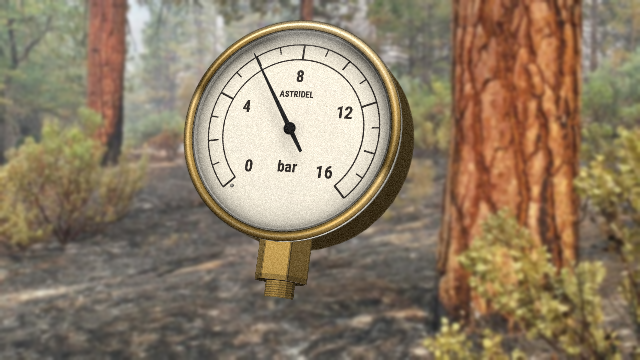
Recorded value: 6 bar
